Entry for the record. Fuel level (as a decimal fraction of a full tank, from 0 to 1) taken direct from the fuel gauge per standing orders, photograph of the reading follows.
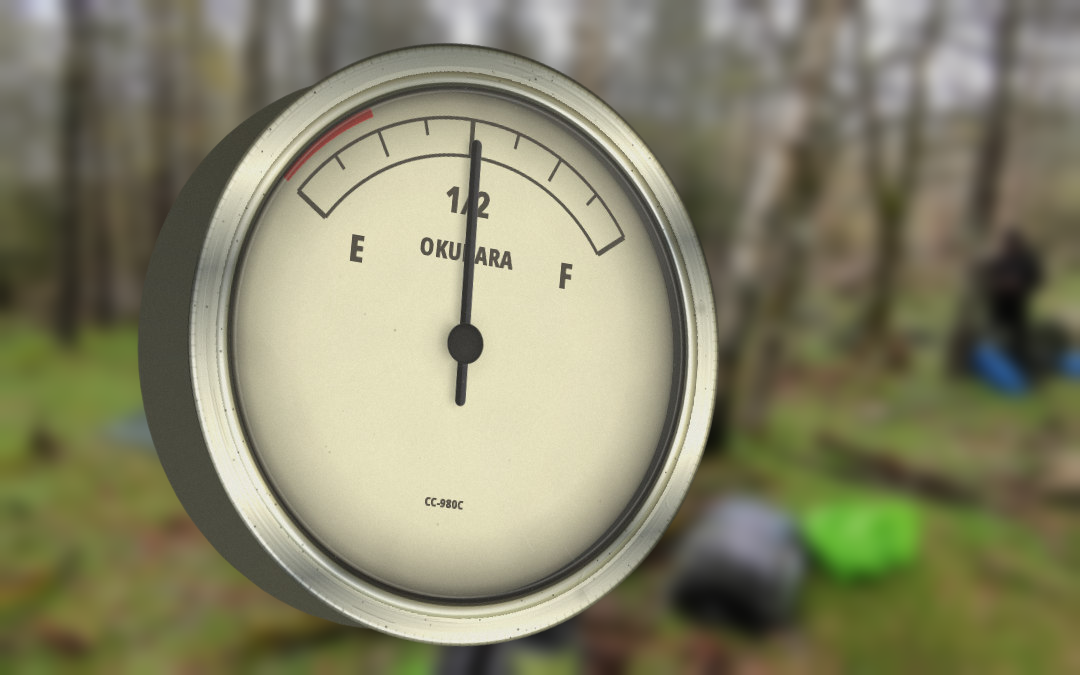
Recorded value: 0.5
